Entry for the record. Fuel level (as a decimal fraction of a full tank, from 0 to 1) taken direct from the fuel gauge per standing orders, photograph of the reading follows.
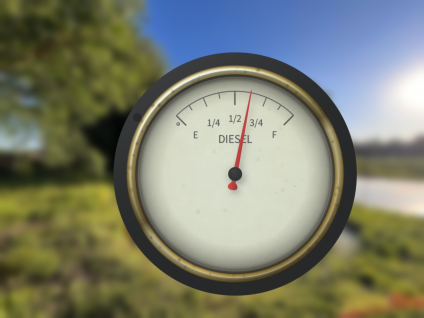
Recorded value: 0.625
